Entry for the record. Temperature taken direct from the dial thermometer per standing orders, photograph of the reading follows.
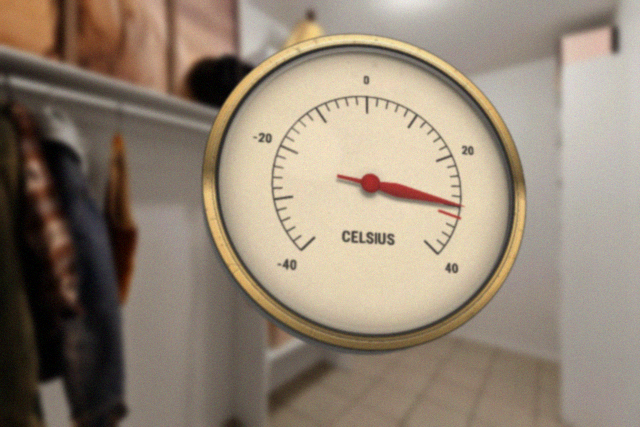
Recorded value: 30 °C
